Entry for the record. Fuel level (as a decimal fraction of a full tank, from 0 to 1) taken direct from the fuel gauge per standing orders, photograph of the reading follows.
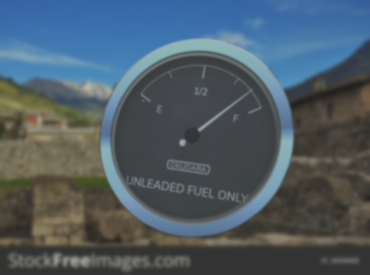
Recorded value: 0.875
